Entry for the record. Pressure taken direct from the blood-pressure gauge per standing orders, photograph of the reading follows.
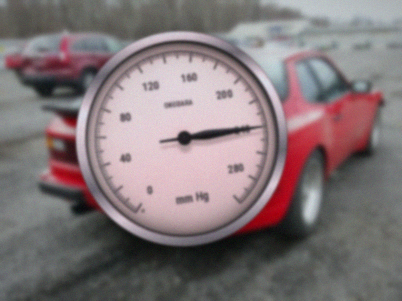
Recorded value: 240 mmHg
